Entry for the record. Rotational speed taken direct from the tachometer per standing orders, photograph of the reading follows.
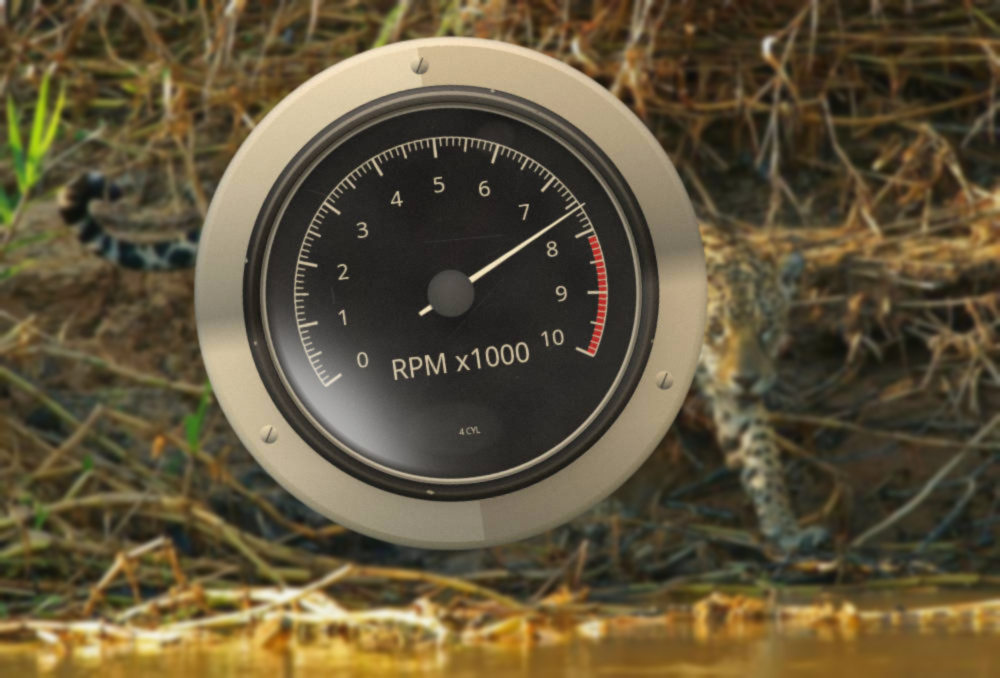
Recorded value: 7600 rpm
